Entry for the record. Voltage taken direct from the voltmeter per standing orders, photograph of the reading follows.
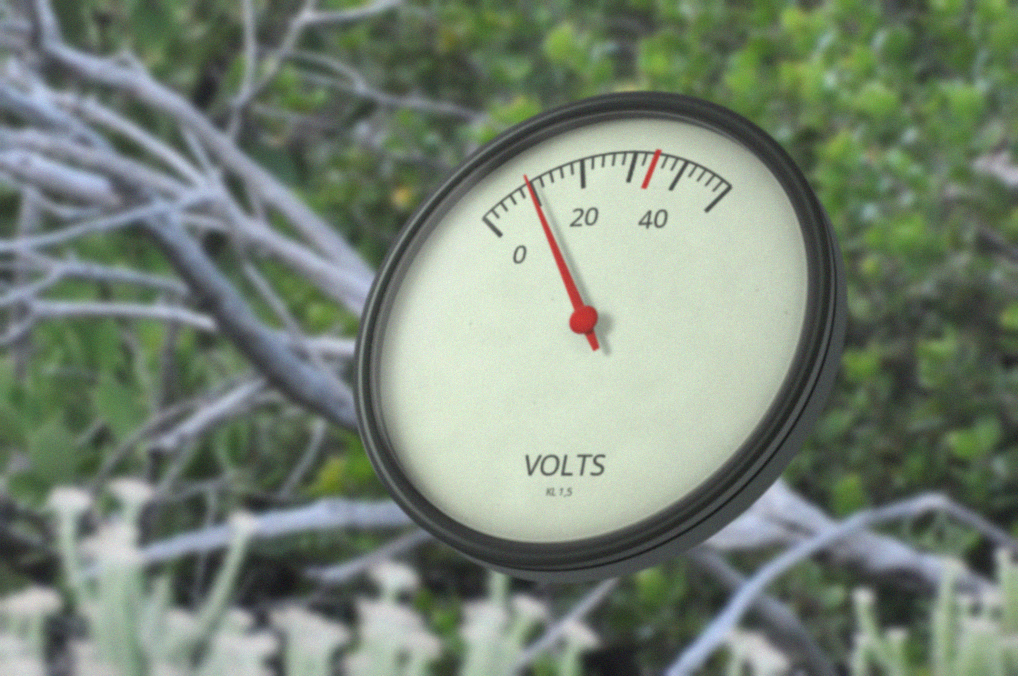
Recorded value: 10 V
